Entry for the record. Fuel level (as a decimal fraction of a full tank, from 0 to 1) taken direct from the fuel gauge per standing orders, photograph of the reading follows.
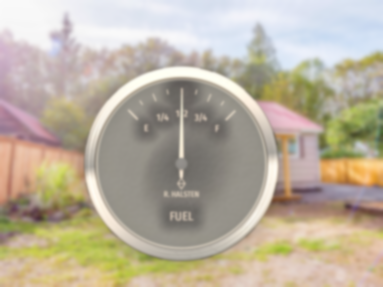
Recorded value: 0.5
